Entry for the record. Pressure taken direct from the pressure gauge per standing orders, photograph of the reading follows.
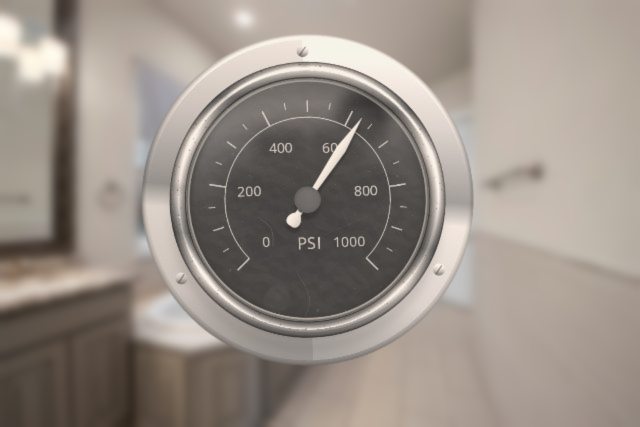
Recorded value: 625 psi
